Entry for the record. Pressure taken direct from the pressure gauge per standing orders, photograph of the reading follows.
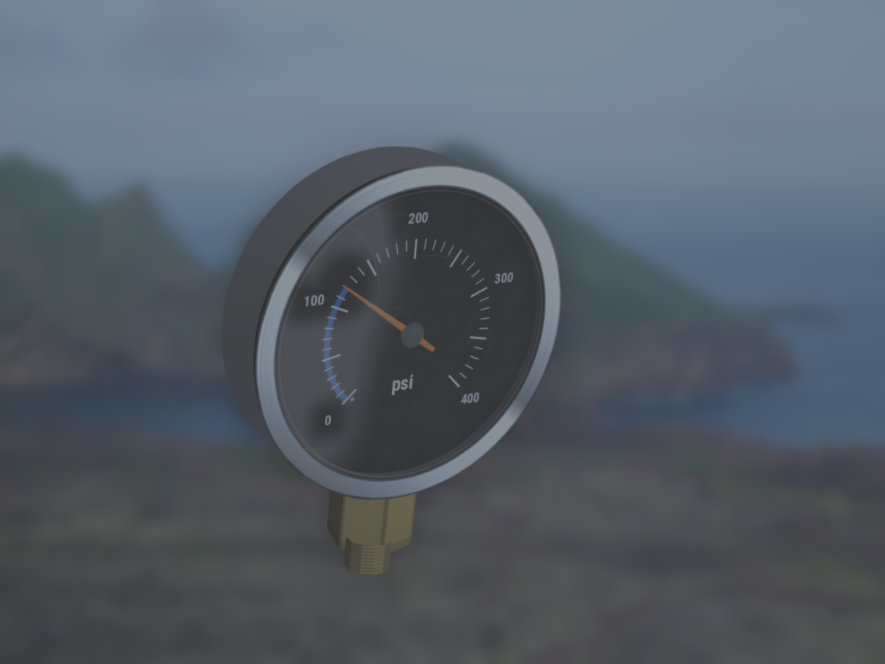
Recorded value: 120 psi
